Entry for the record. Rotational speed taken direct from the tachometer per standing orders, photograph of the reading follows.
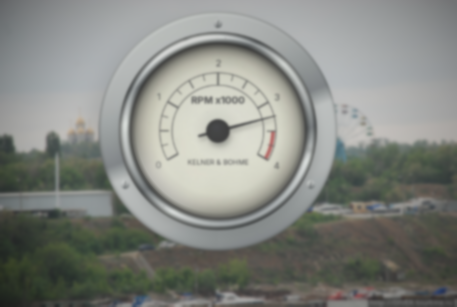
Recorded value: 3250 rpm
